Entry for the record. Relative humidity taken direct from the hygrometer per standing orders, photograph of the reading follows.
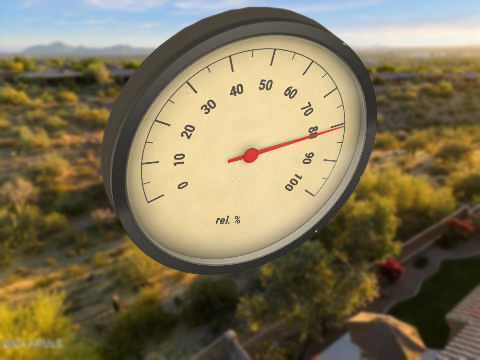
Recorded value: 80 %
